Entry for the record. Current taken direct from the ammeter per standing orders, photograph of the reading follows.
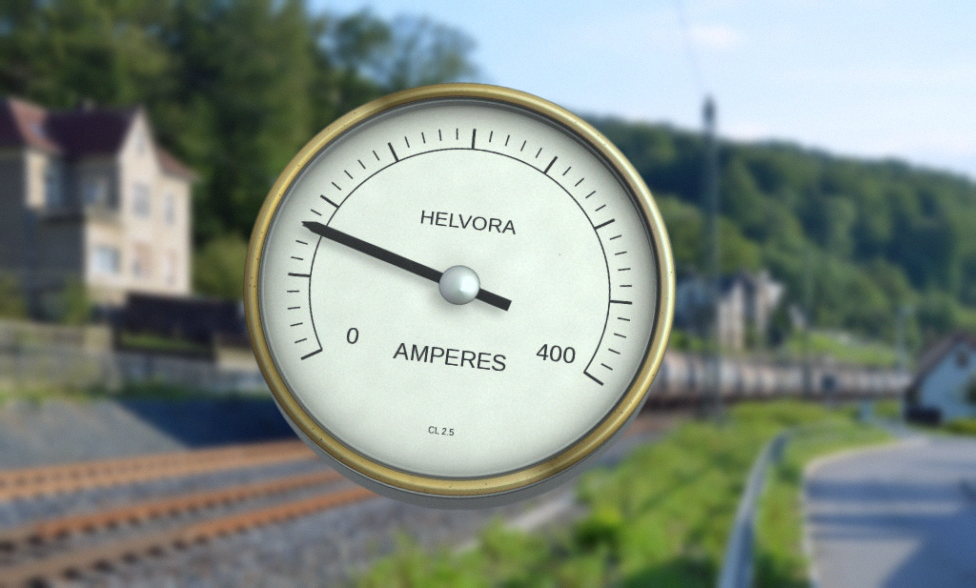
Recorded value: 80 A
